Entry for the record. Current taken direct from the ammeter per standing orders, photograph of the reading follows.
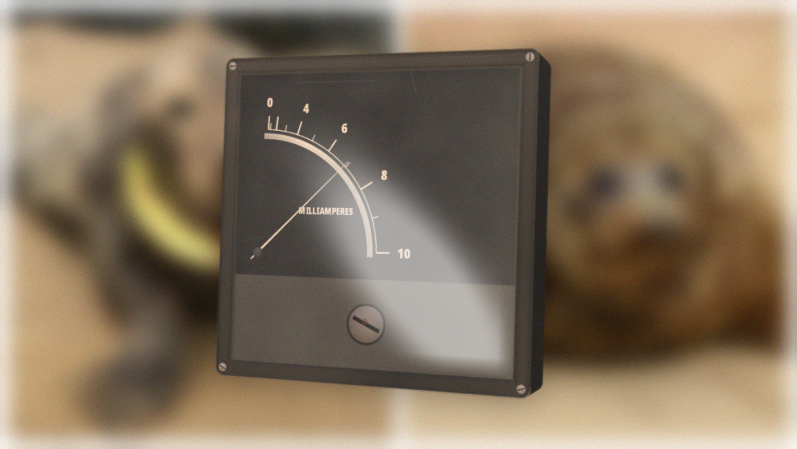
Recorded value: 7 mA
